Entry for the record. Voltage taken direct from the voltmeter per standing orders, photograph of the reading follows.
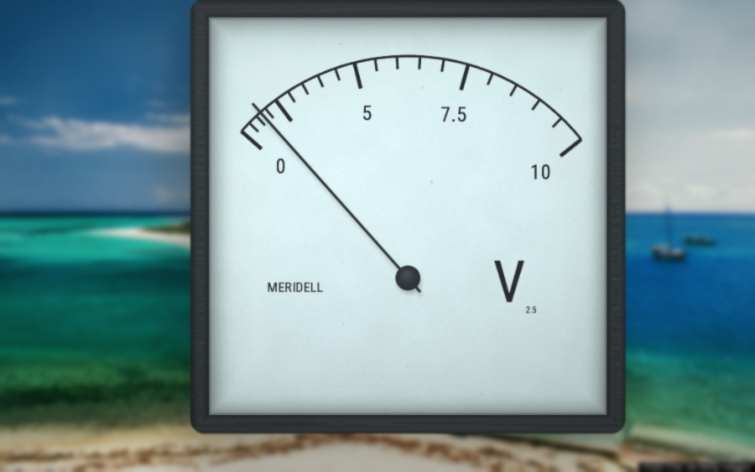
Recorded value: 1.75 V
